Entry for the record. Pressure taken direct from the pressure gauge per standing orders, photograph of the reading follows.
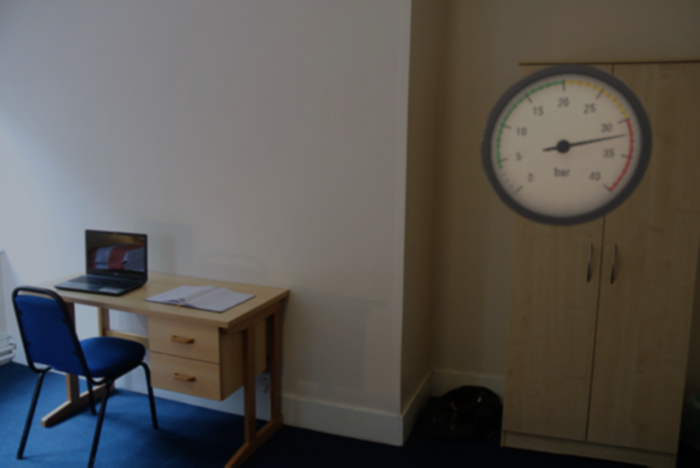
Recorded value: 32 bar
